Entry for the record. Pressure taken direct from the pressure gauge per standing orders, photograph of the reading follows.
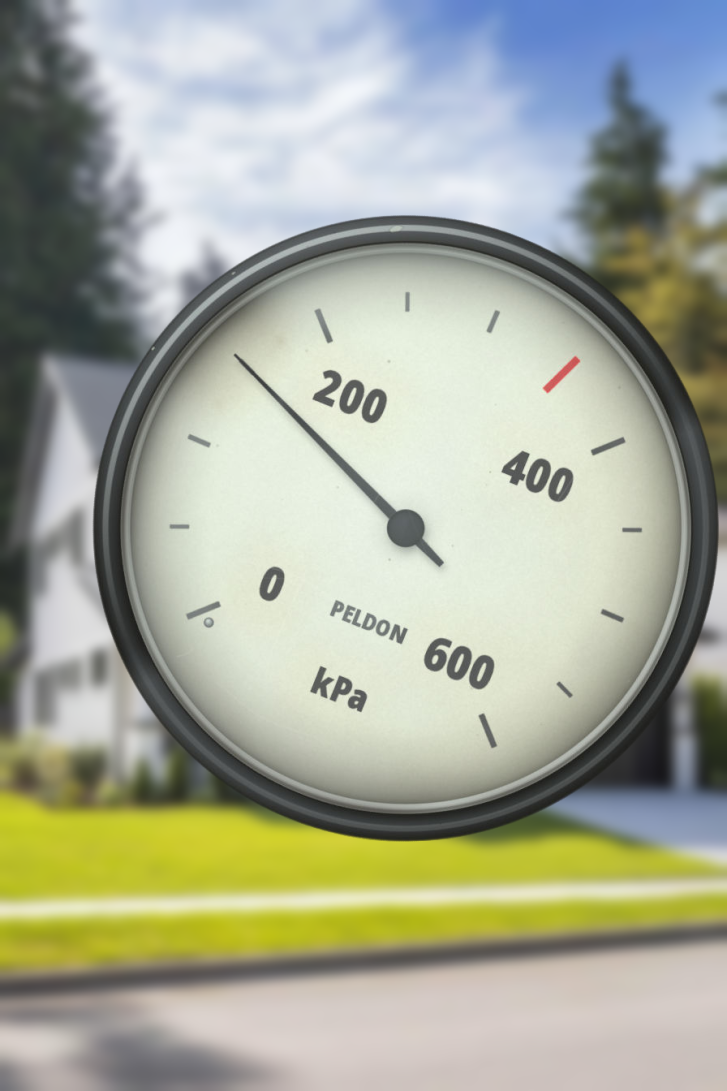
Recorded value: 150 kPa
